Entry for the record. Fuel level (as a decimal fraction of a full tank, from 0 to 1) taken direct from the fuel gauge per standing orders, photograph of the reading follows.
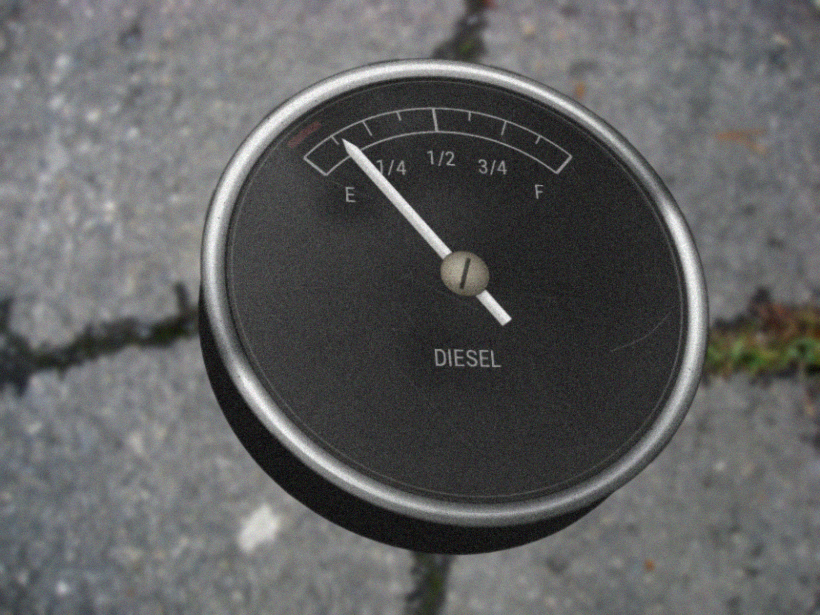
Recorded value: 0.125
